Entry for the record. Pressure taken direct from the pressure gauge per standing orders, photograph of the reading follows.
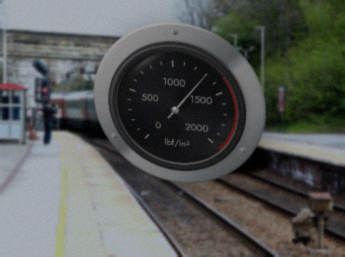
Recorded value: 1300 psi
